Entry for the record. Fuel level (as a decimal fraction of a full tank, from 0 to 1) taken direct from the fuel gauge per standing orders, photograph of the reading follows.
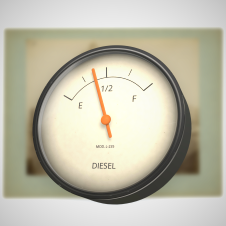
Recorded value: 0.375
